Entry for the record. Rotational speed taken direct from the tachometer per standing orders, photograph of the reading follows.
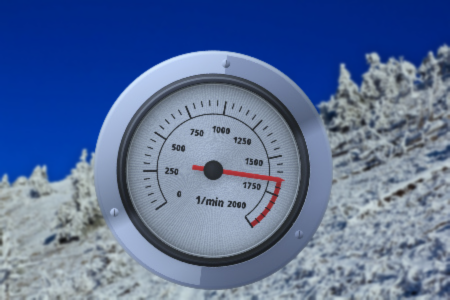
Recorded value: 1650 rpm
